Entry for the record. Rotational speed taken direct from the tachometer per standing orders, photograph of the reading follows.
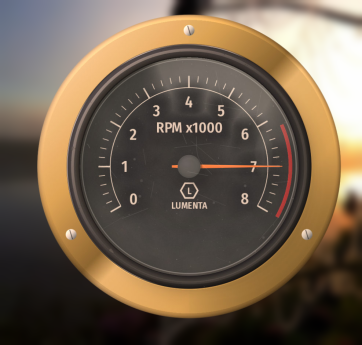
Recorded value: 7000 rpm
